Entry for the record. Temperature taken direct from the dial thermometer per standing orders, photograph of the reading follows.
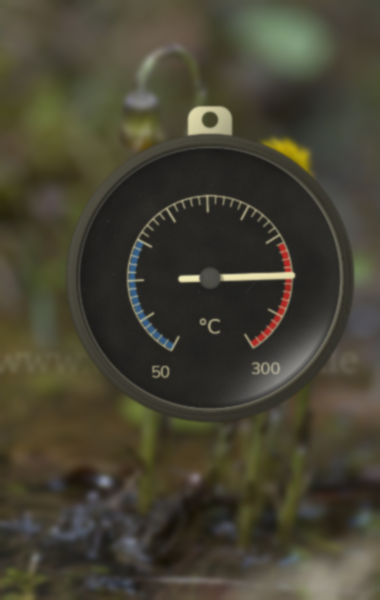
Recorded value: 250 °C
